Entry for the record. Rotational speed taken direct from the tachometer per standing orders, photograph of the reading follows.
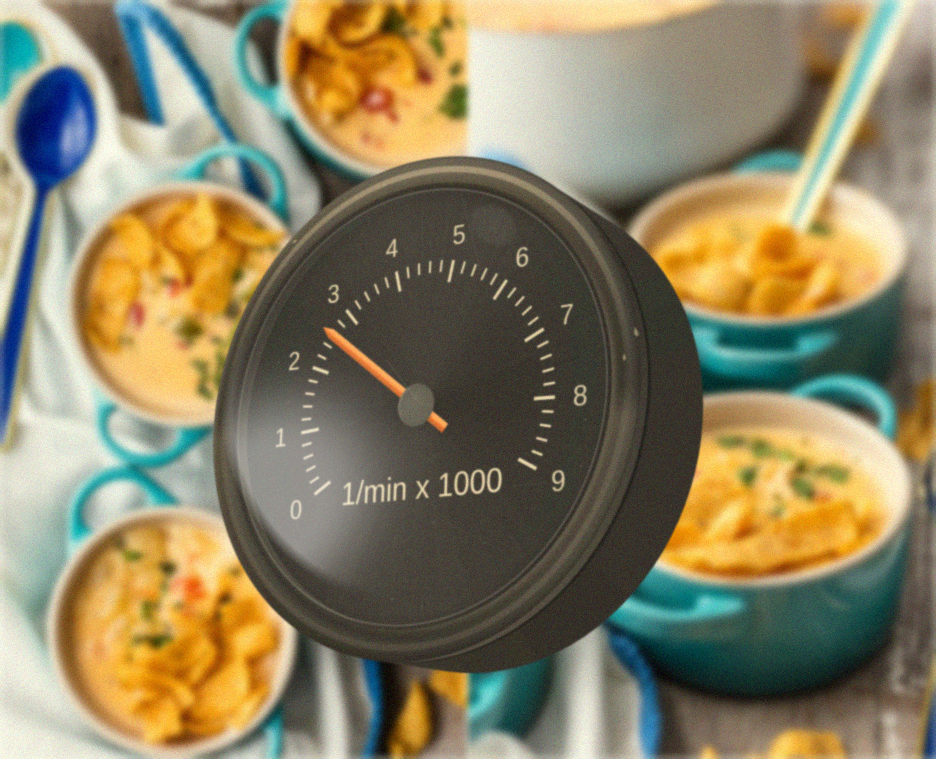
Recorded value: 2600 rpm
